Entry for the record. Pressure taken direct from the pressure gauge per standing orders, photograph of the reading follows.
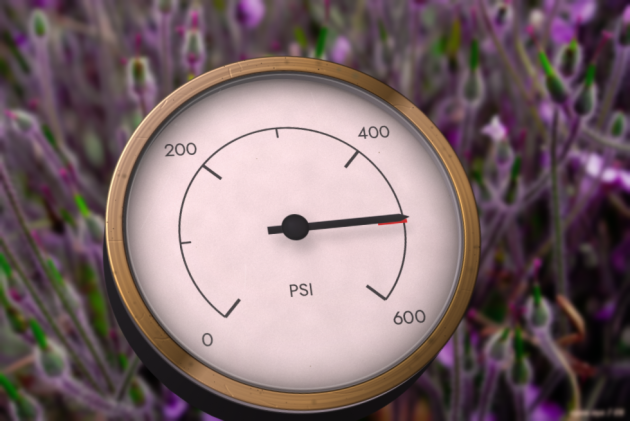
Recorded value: 500 psi
